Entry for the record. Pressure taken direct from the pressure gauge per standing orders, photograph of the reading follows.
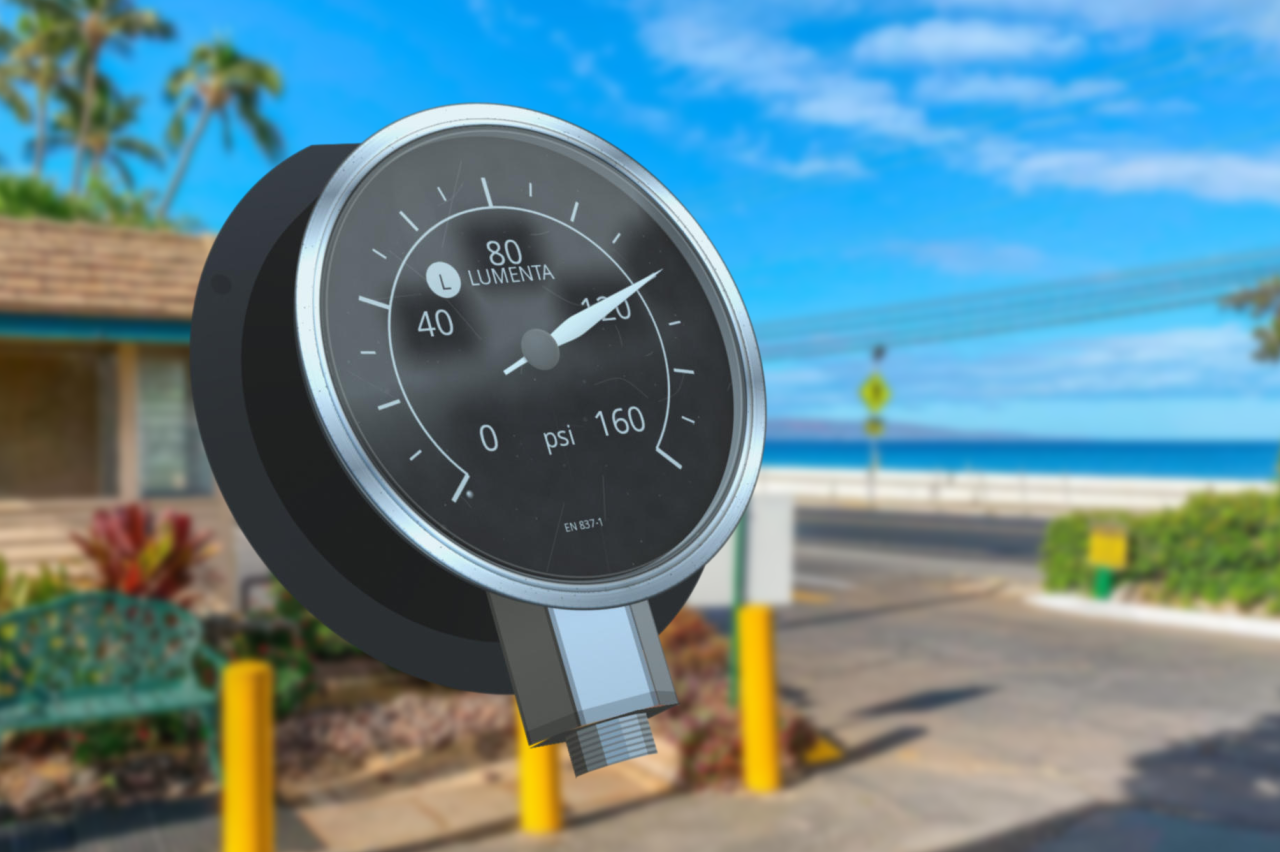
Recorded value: 120 psi
